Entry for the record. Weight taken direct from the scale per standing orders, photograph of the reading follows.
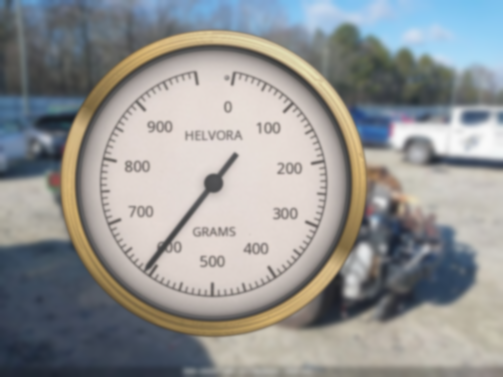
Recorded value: 610 g
